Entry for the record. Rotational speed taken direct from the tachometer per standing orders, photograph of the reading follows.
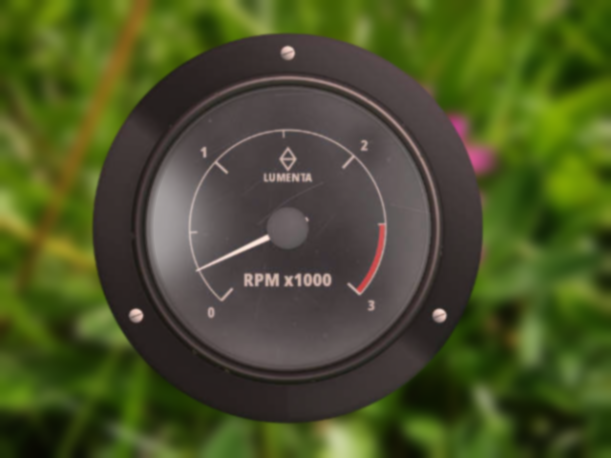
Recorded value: 250 rpm
